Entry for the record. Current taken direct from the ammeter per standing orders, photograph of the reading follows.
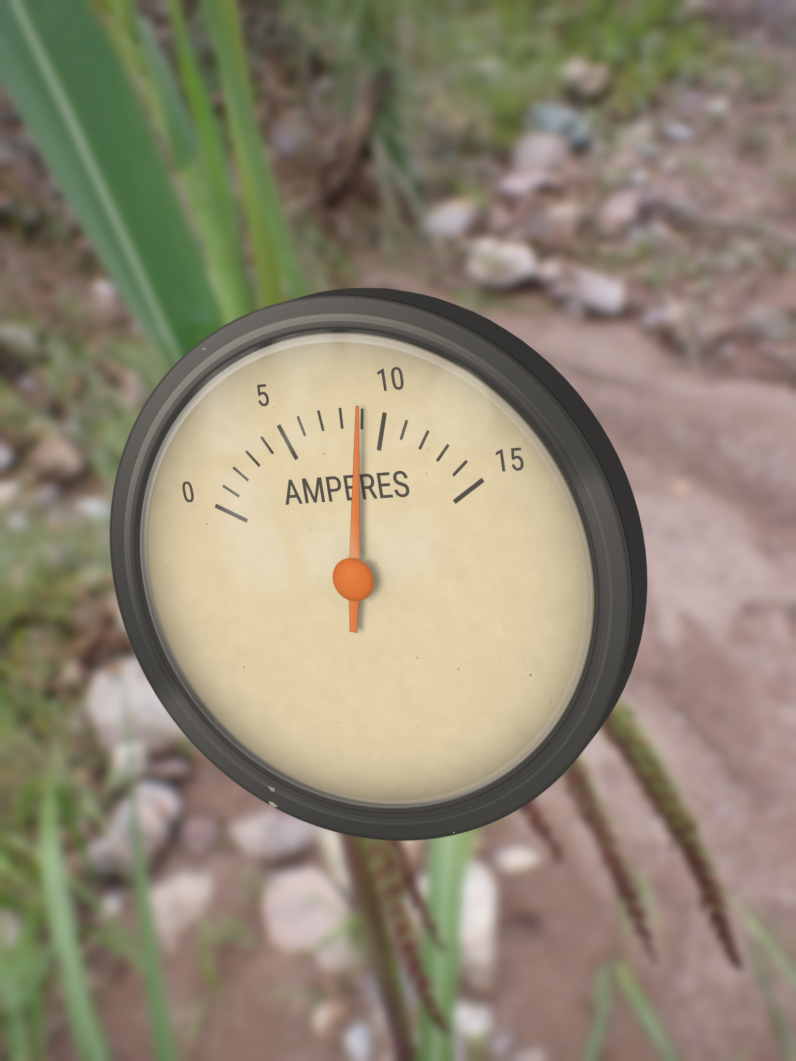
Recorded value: 9 A
